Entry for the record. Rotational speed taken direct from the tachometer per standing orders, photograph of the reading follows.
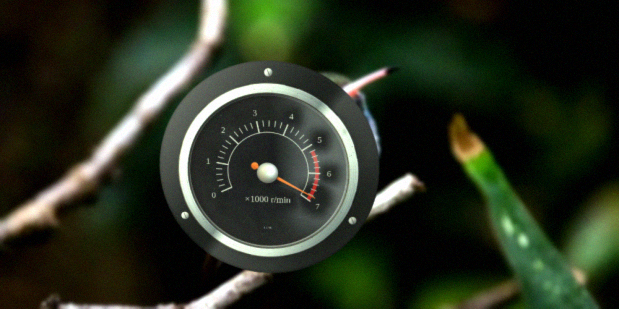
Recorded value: 6800 rpm
